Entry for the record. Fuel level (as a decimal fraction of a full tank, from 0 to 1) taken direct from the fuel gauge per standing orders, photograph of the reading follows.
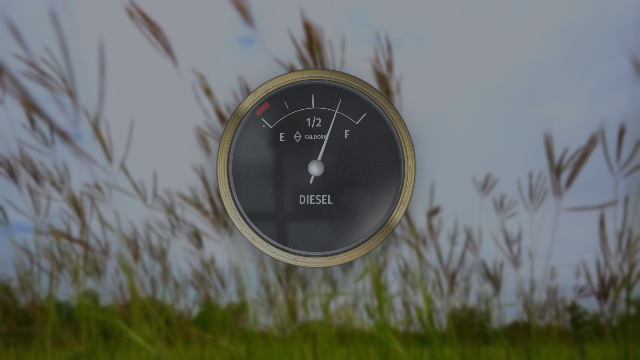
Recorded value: 0.75
